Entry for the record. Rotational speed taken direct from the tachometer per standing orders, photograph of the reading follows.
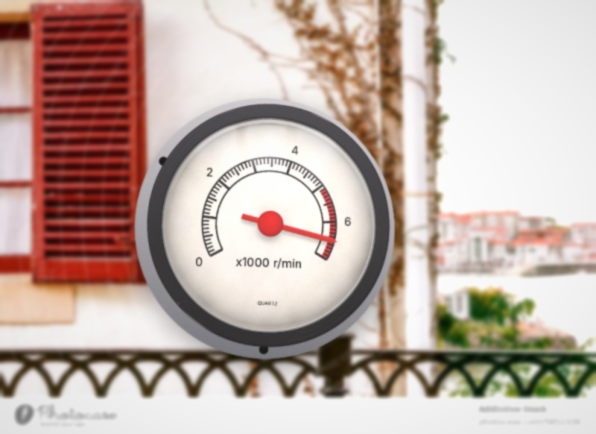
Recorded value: 6500 rpm
